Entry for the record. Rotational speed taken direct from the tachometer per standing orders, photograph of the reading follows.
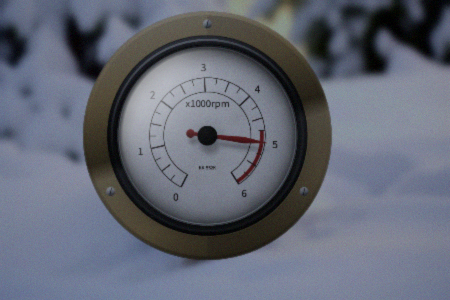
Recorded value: 5000 rpm
